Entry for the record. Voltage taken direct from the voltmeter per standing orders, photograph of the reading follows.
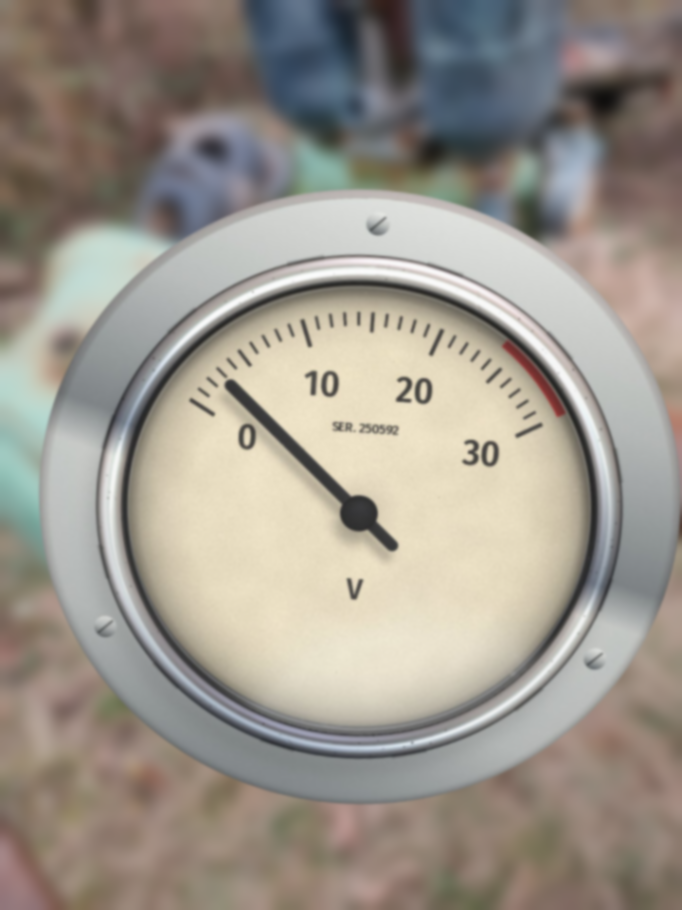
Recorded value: 3 V
